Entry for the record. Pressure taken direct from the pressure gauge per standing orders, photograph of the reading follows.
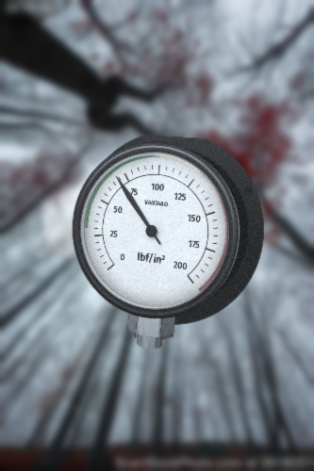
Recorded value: 70 psi
